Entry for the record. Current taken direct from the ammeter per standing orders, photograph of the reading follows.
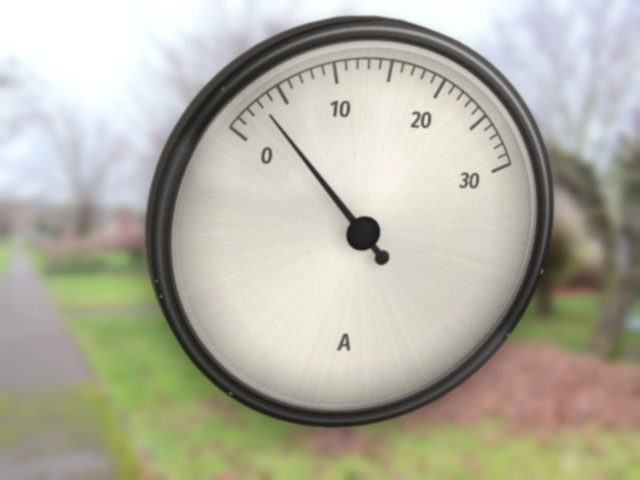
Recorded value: 3 A
